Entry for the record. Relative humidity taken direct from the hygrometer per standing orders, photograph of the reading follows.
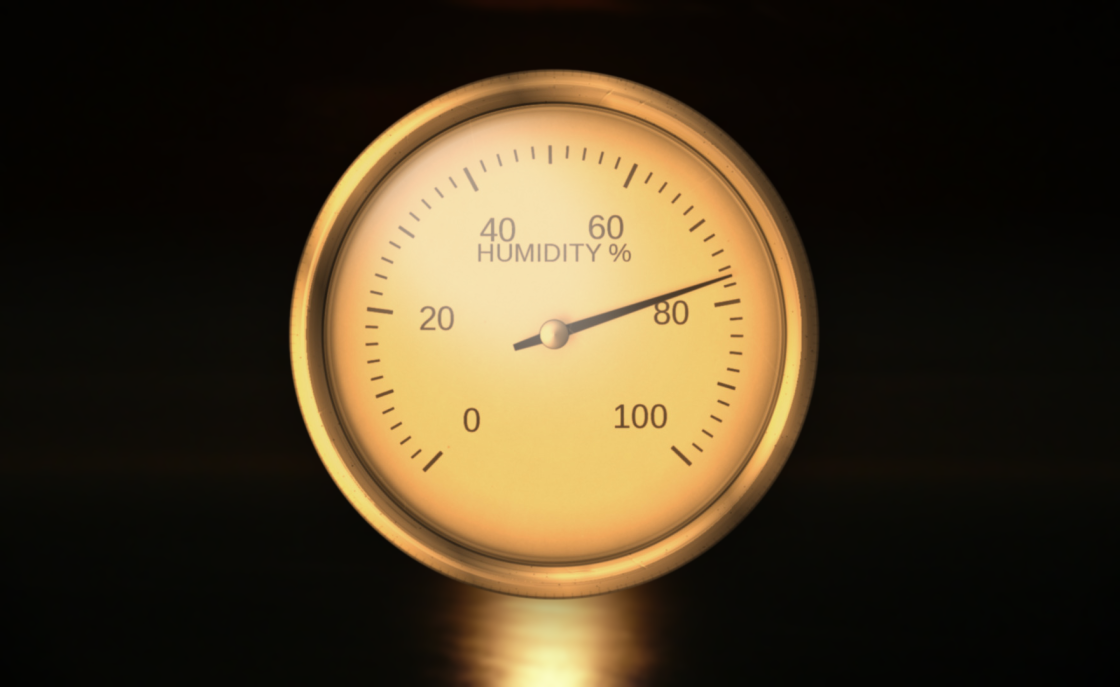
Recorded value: 77 %
